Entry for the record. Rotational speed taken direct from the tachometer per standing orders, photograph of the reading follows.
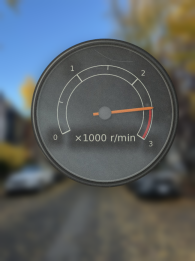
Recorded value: 2500 rpm
